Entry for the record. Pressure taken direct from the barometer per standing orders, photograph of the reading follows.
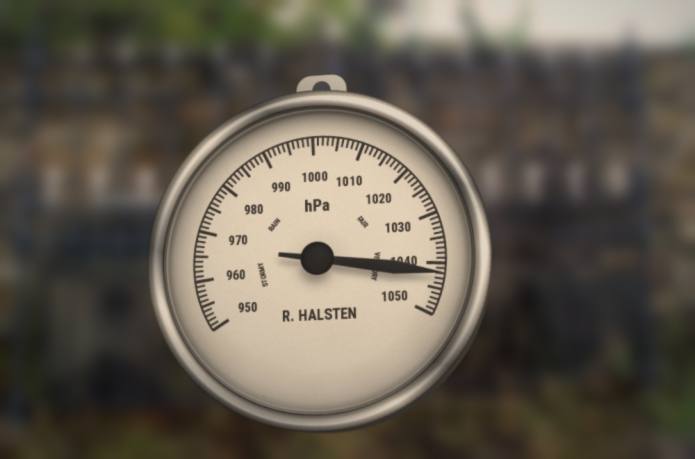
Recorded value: 1042 hPa
